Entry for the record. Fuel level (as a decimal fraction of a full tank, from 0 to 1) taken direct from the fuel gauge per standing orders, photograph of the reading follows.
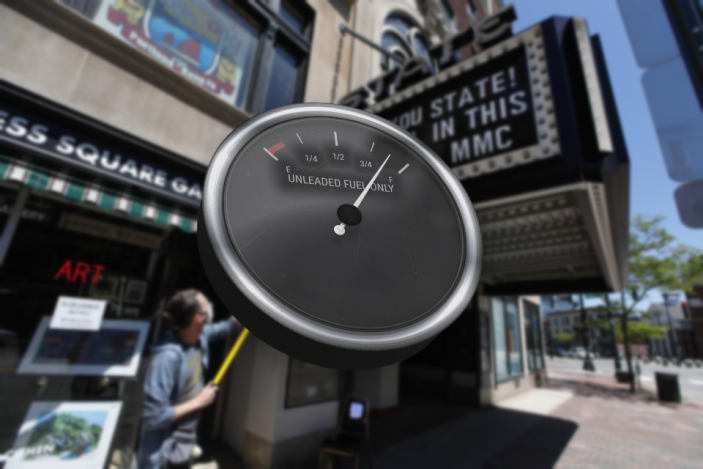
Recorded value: 0.875
